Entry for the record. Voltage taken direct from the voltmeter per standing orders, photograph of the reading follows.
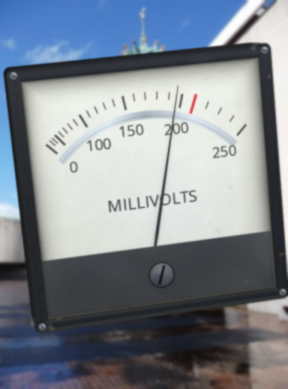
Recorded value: 195 mV
